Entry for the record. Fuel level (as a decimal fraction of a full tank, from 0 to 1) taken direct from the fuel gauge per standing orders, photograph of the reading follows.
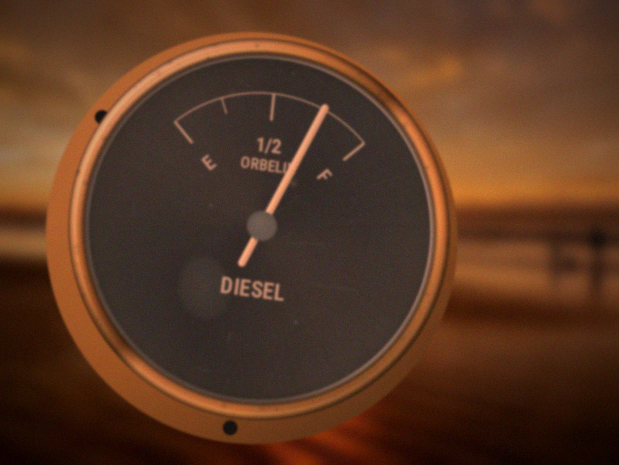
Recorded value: 0.75
